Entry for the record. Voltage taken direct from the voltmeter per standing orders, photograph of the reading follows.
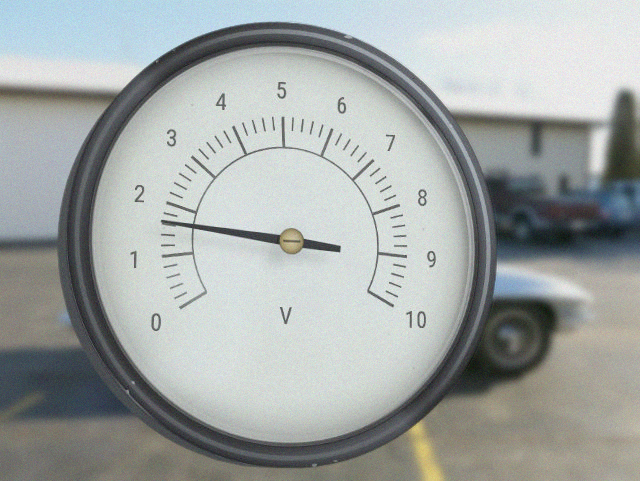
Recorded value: 1.6 V
